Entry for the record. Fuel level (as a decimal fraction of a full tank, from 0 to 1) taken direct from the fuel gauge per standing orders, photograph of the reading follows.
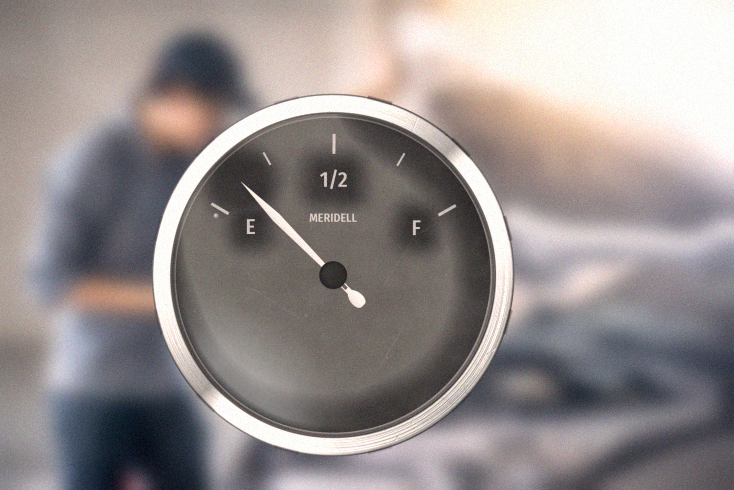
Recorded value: 0.125
